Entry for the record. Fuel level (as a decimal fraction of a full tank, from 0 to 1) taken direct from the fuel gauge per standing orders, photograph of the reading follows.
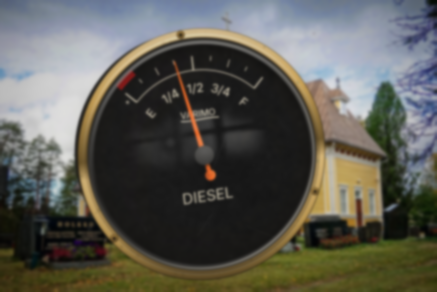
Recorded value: 0.375
